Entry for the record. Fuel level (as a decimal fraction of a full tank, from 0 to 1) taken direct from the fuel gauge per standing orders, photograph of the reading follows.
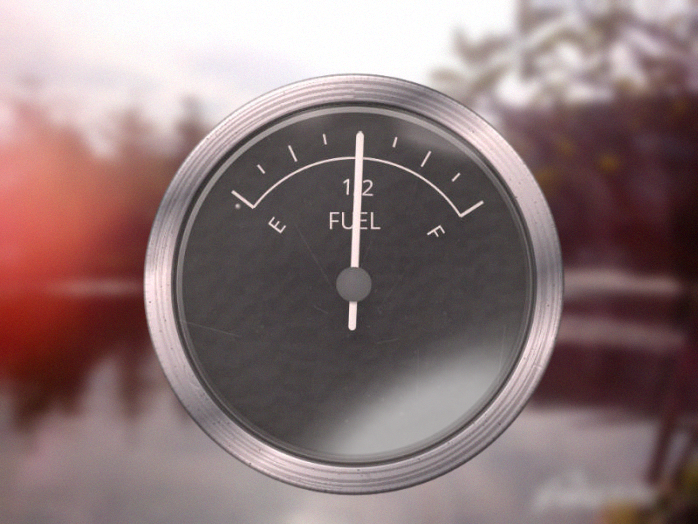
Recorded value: 0.5
